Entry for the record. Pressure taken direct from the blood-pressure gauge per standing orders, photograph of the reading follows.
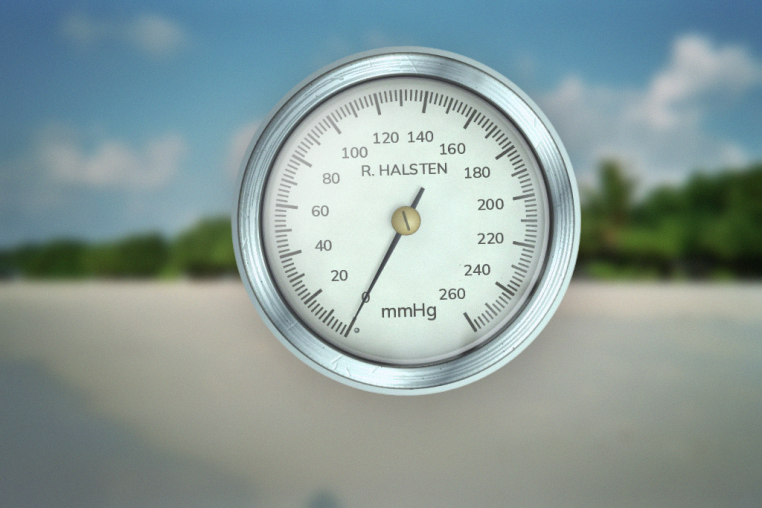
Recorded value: 0 mmHg
